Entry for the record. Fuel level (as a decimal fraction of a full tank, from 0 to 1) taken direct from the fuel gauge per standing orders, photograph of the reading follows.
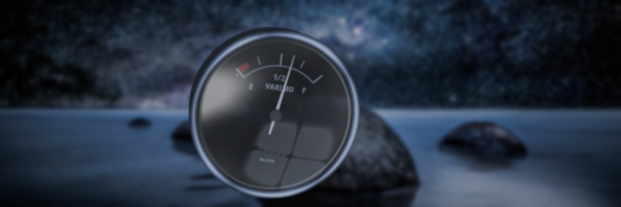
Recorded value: 0.625
